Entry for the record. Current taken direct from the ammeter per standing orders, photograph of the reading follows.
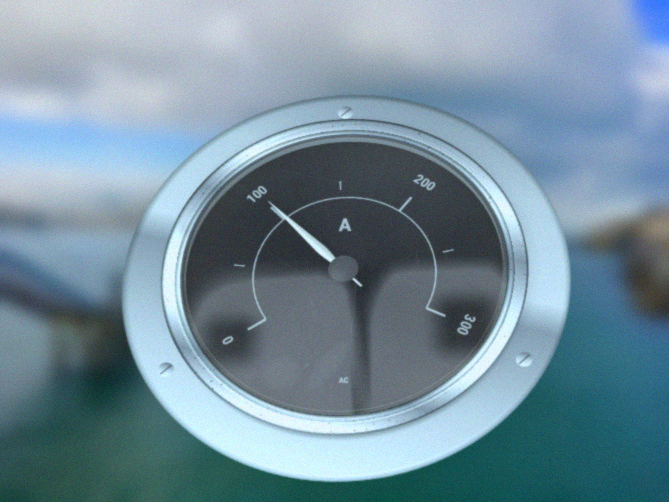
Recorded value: 100 A
